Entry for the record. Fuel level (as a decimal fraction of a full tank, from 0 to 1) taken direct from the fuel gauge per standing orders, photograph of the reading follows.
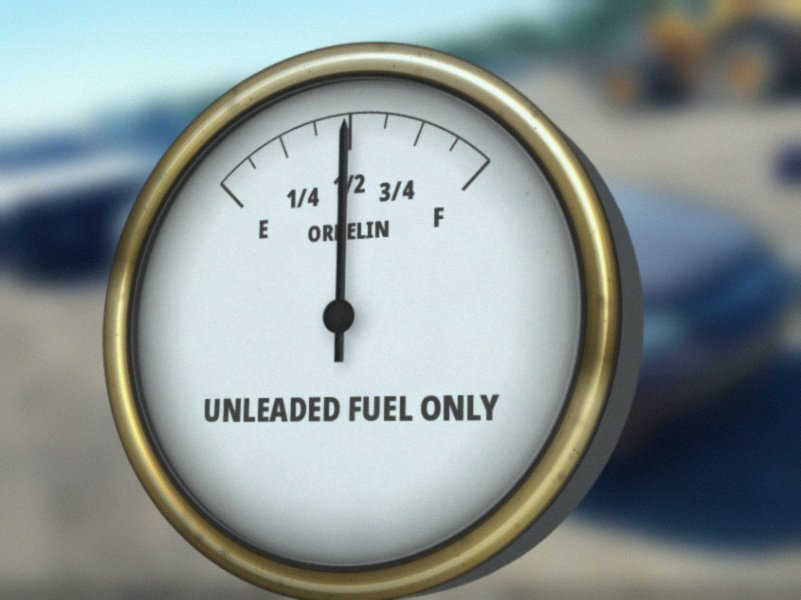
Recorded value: 0.5
